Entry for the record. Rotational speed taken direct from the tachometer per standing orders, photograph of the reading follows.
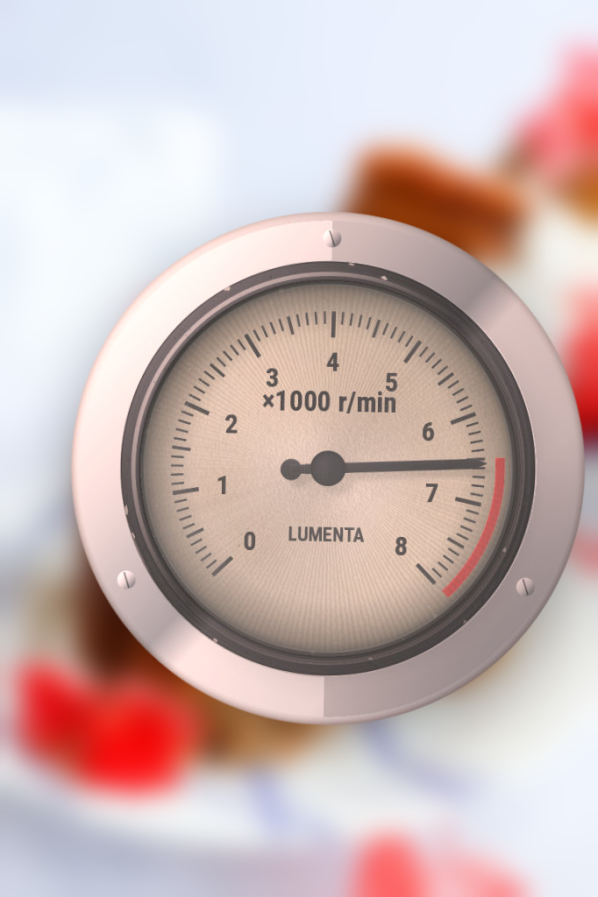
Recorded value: 6550 rpm
